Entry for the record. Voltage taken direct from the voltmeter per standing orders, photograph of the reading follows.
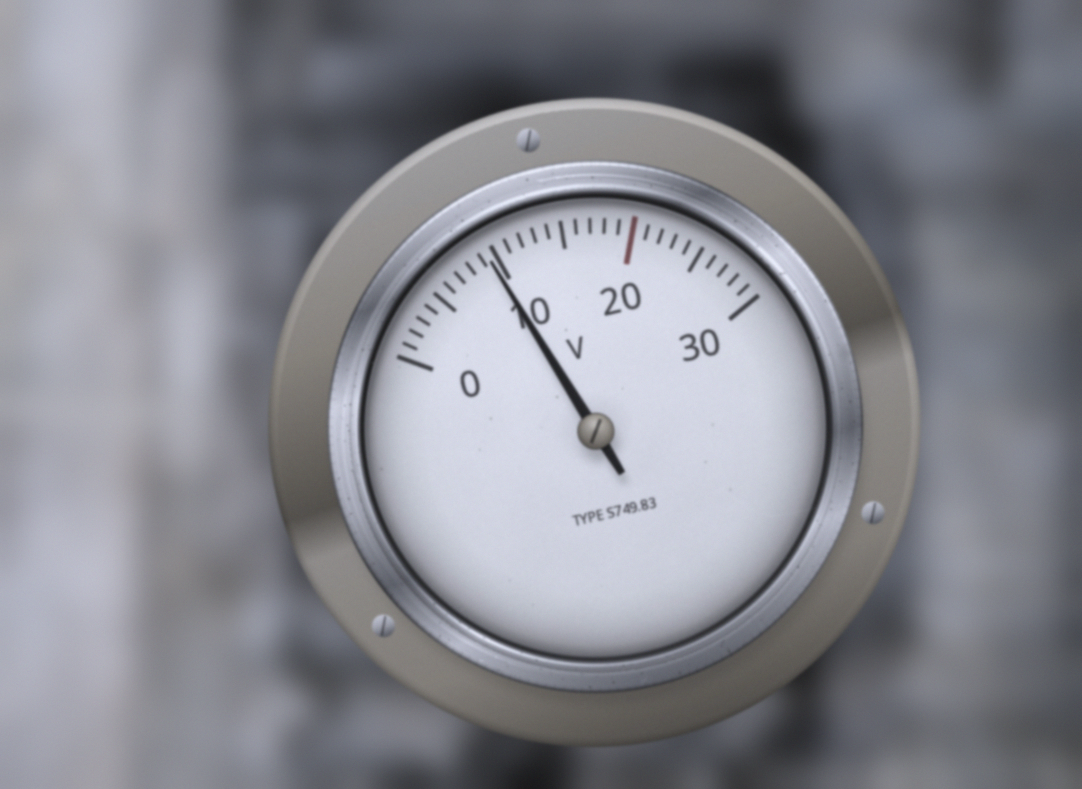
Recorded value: 9.5 V
